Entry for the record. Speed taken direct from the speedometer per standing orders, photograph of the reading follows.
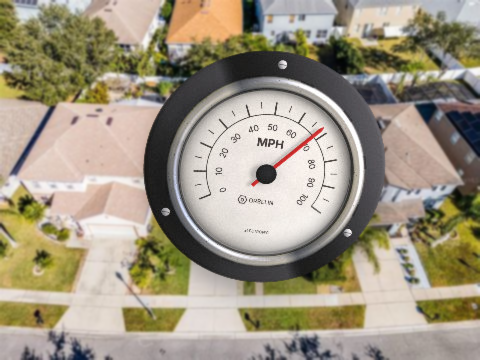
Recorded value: 67.5 mph
